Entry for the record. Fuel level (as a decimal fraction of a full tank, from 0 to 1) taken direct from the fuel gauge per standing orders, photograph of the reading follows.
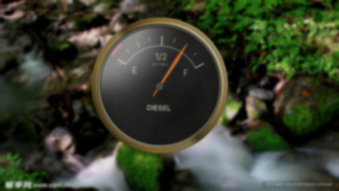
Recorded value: 0.75
